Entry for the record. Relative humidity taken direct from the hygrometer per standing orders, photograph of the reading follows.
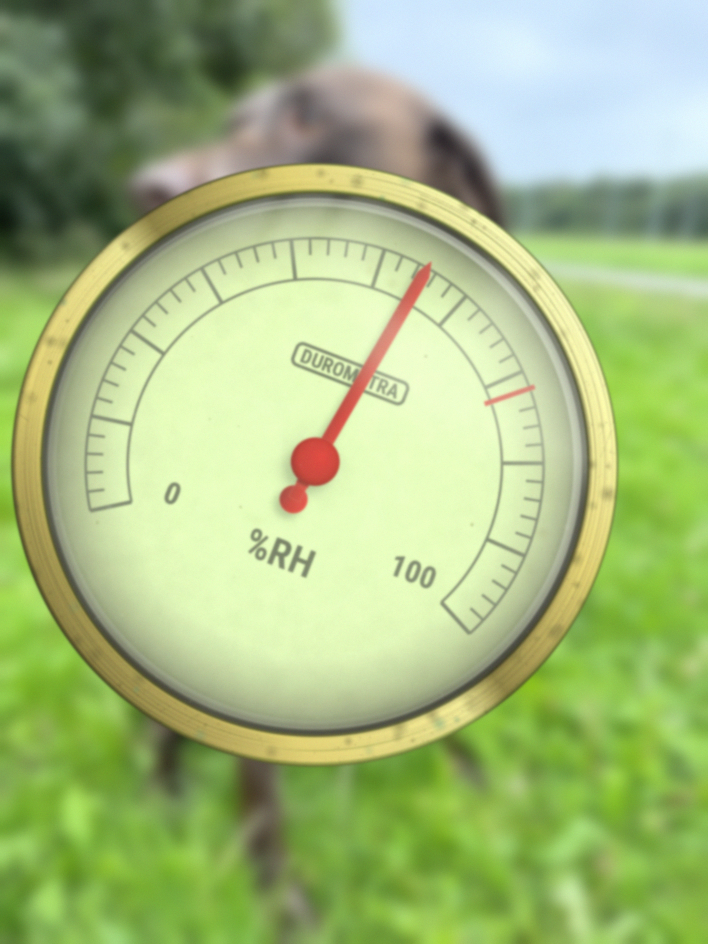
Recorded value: 55 %
